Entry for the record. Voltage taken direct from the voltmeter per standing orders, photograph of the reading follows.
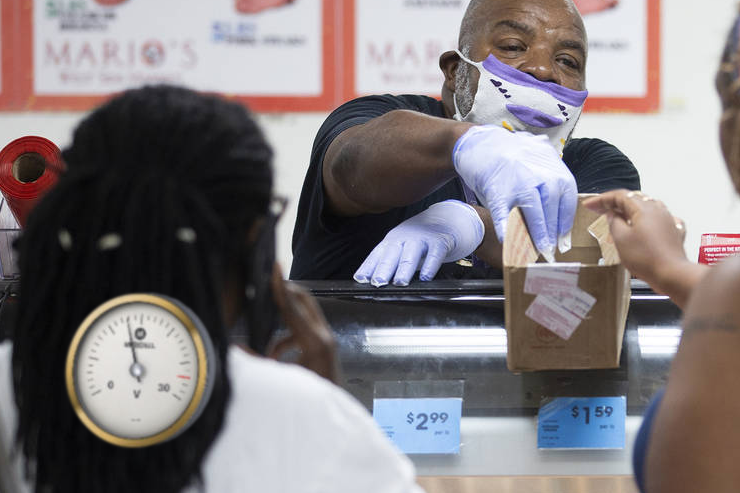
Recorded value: 13 V
